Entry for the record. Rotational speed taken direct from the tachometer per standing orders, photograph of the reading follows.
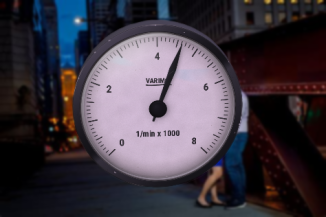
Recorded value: 4600 rpm
